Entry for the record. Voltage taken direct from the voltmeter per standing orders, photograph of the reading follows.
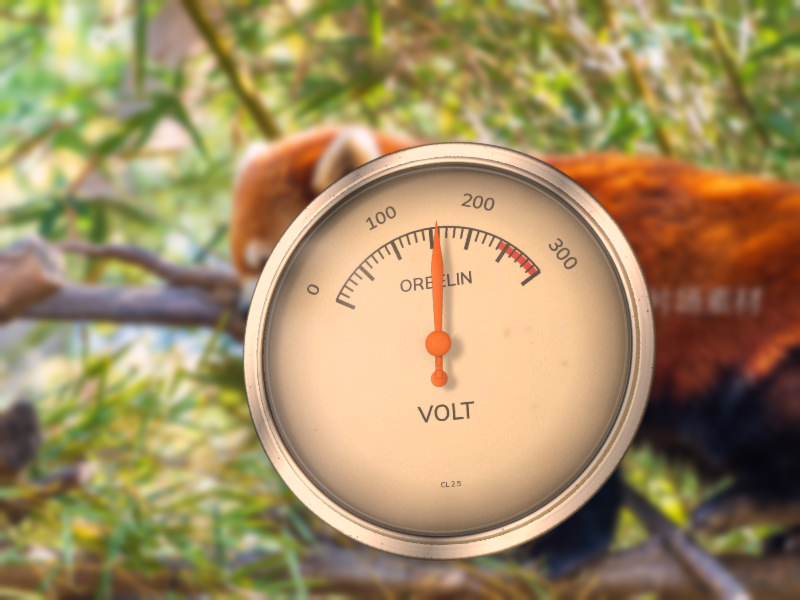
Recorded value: 160 V
